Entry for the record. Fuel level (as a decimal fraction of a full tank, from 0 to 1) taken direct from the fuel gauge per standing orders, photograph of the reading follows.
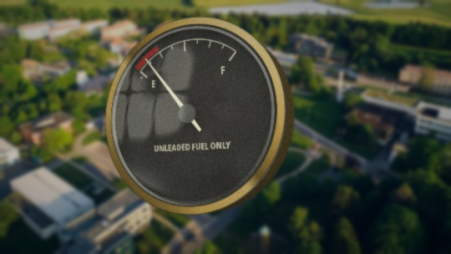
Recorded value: 0.125
